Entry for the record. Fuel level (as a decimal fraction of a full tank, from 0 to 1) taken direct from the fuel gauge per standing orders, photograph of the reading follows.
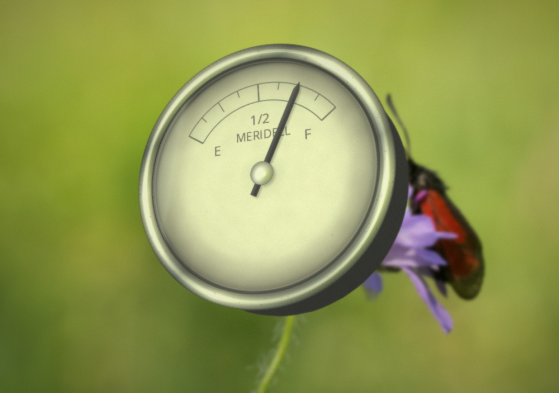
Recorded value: 0.75
